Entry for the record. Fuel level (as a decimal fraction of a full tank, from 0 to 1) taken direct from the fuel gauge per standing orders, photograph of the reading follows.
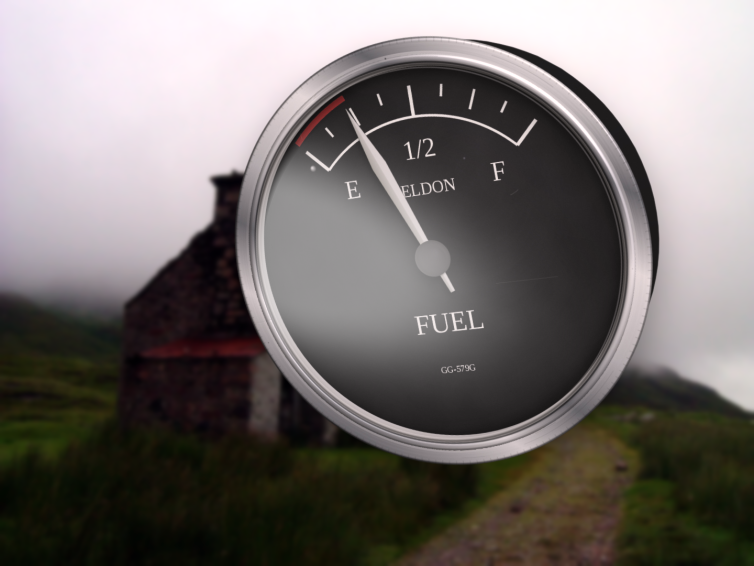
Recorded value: 0.25
